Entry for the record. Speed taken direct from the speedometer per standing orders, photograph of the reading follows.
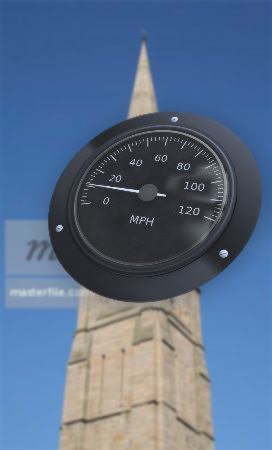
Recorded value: 10 mph
